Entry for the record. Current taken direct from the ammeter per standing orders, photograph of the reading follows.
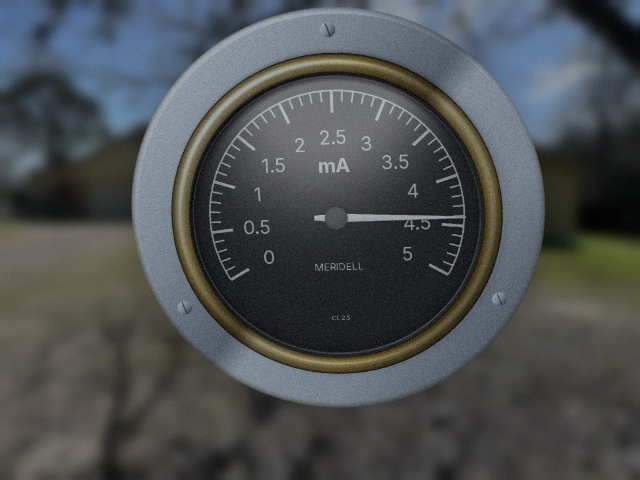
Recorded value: 4.4 mA
